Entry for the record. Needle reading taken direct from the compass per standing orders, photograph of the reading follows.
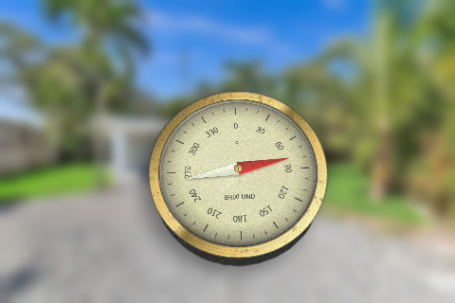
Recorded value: 80 °
